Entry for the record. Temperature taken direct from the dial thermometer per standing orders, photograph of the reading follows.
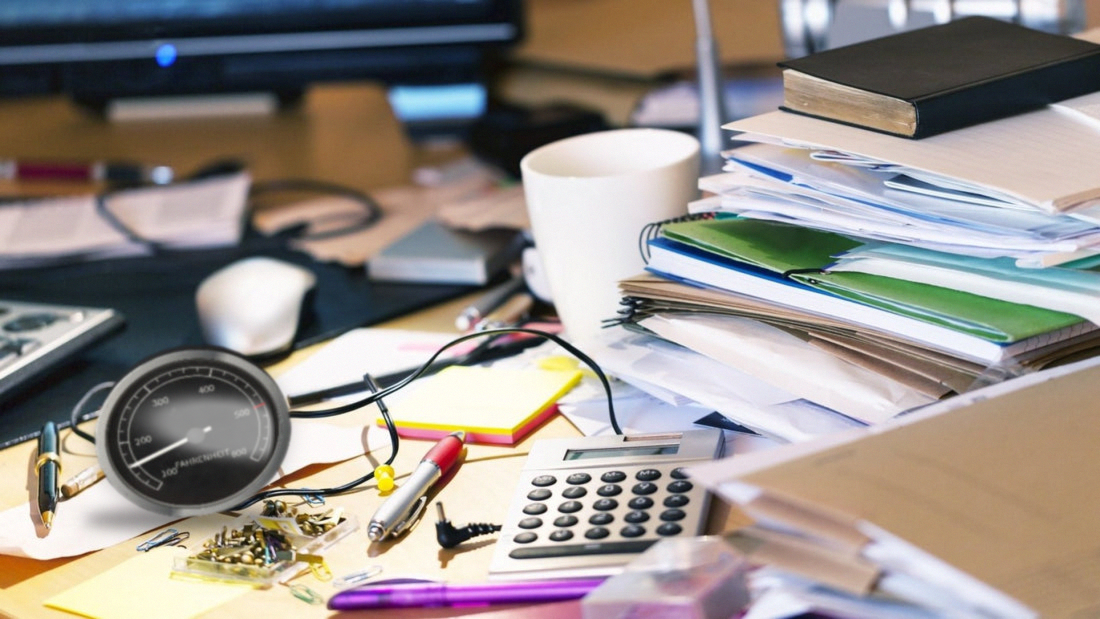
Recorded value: 160 °F
